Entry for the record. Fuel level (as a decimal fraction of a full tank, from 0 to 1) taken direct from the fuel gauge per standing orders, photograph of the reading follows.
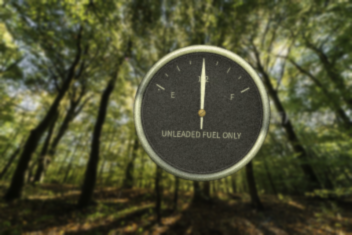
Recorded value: 0.5
